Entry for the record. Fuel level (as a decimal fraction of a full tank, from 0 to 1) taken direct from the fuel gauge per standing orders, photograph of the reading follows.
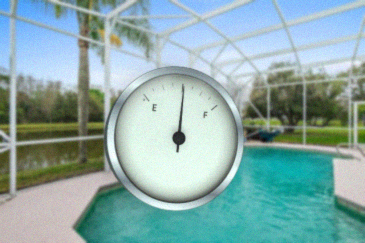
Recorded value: 0.5
